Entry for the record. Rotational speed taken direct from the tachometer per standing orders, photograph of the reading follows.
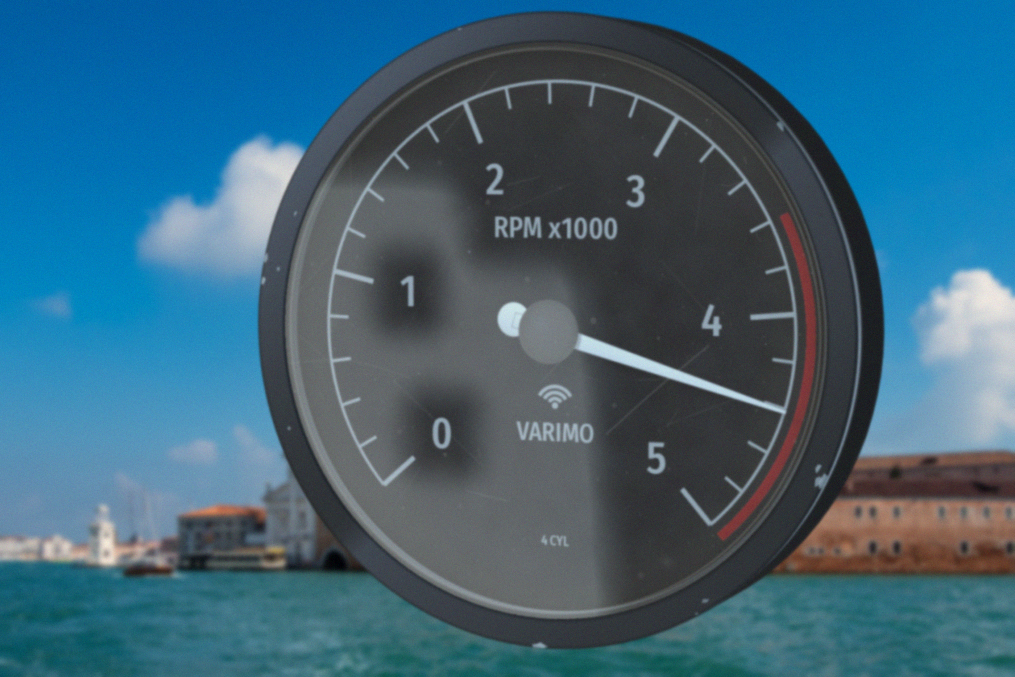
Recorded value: 4400 rpm
